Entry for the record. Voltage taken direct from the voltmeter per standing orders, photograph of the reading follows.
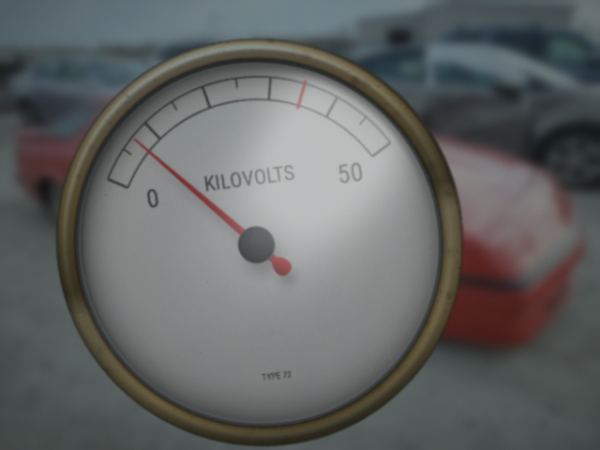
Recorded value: 7.5 kV
